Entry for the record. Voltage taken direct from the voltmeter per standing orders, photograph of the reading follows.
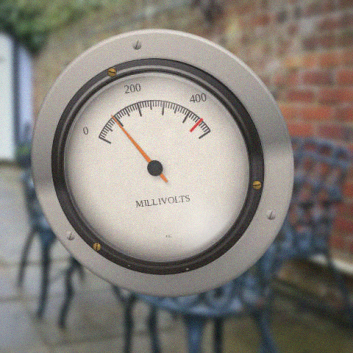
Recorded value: 100 mV
